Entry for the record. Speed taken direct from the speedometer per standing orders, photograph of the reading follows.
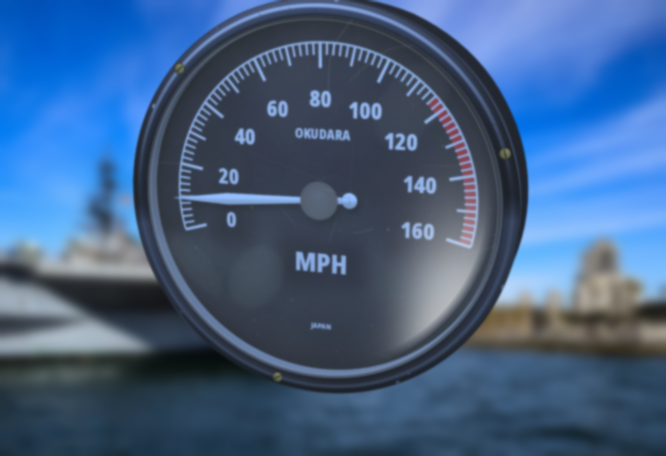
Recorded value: 10 mph
